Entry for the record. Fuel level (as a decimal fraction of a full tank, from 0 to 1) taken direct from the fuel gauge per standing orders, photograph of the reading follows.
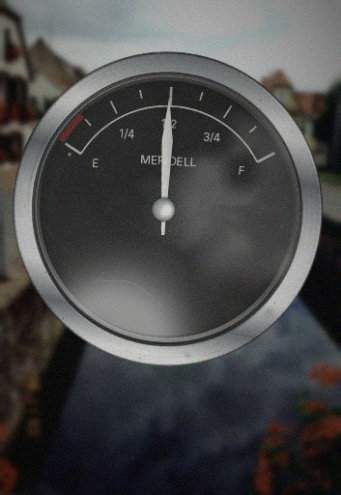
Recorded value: 0.5
